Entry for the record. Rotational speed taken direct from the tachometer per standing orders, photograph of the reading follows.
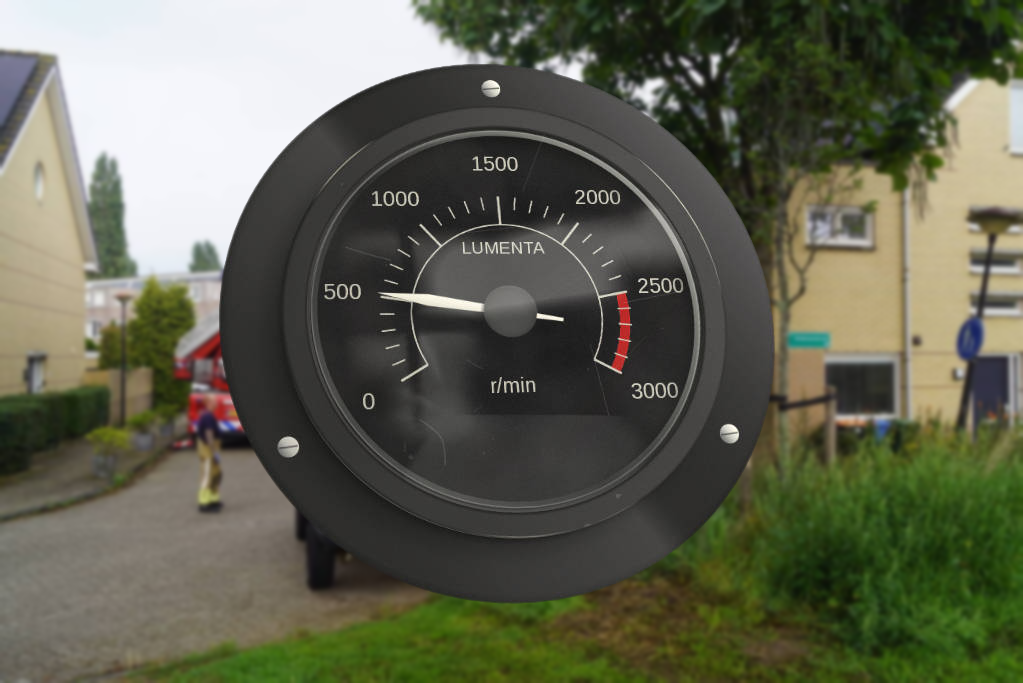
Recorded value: 500 rpm
